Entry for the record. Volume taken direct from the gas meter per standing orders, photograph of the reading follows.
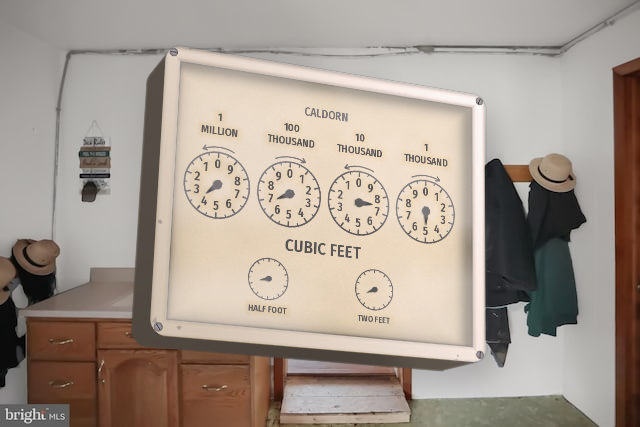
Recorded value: 367500 ft³
